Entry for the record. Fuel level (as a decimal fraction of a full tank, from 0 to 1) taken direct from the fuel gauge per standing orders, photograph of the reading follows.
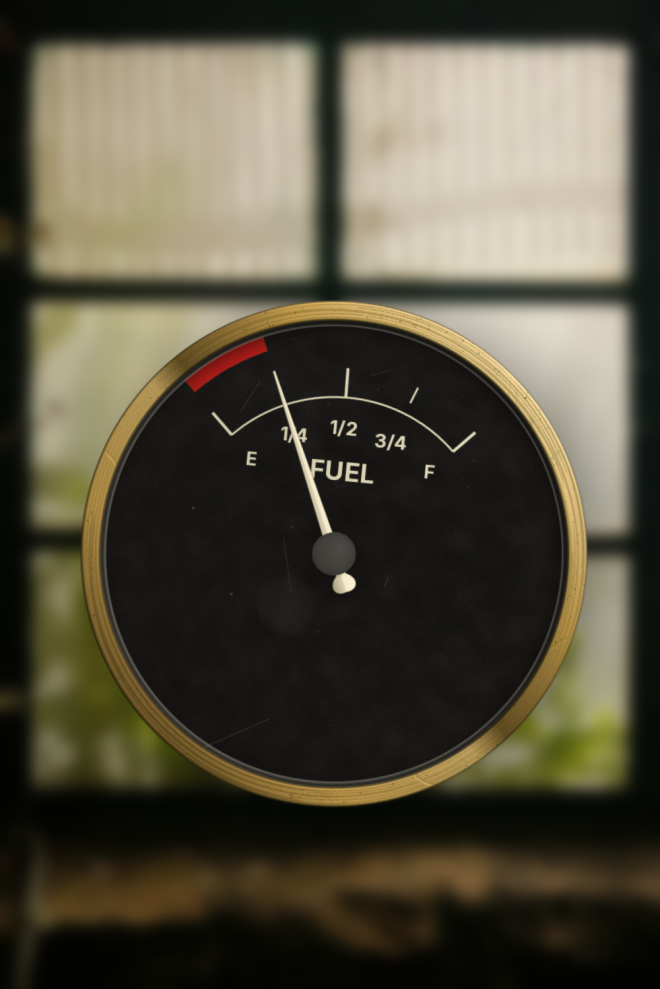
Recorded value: 0.25
